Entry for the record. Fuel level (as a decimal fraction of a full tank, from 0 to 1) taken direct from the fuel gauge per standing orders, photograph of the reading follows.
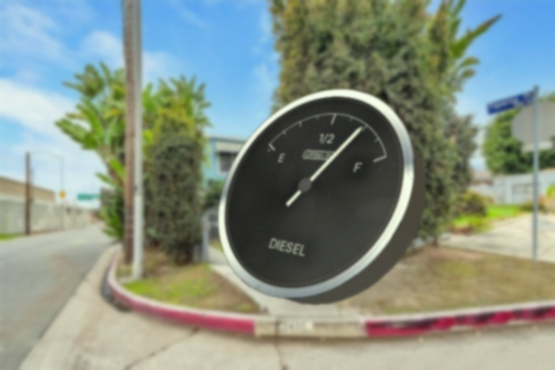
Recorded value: 0.75
